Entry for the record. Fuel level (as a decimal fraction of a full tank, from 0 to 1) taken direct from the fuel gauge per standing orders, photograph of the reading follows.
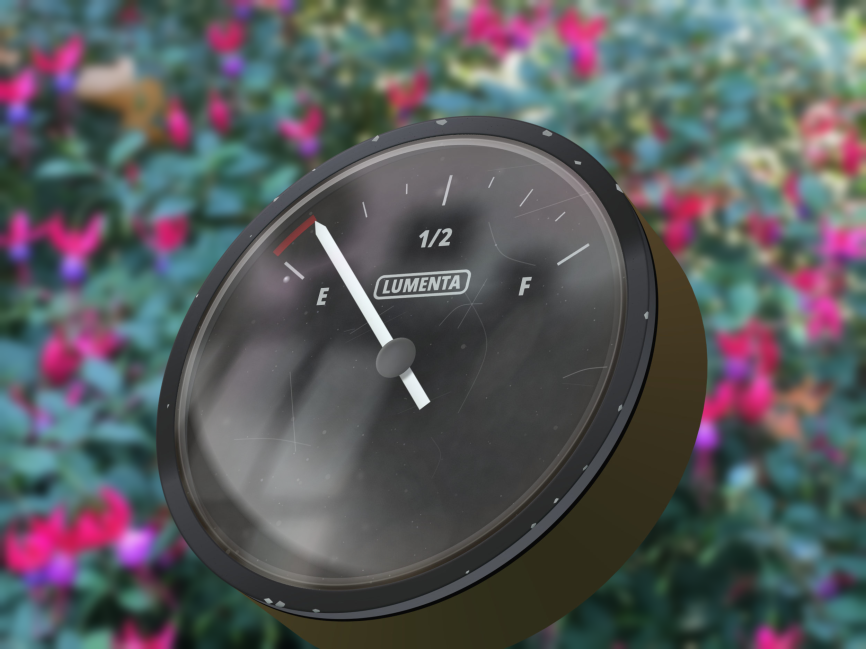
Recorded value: 0.125
